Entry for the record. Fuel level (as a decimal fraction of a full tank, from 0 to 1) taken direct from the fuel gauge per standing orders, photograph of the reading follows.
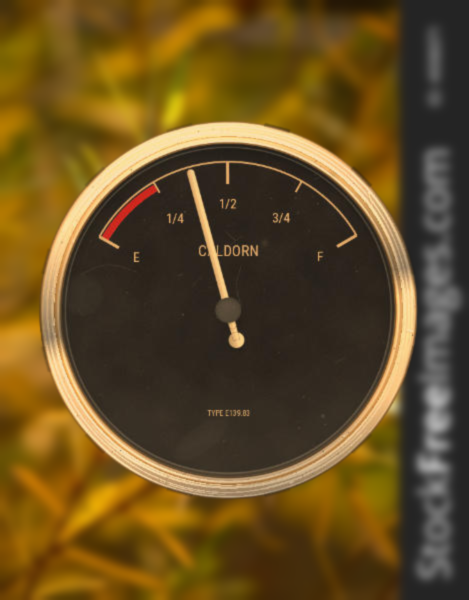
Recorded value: 0.375
